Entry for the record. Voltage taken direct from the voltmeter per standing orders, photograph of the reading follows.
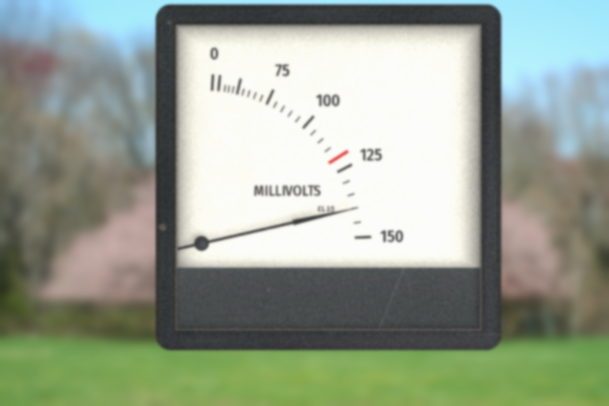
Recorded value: 140 mV
